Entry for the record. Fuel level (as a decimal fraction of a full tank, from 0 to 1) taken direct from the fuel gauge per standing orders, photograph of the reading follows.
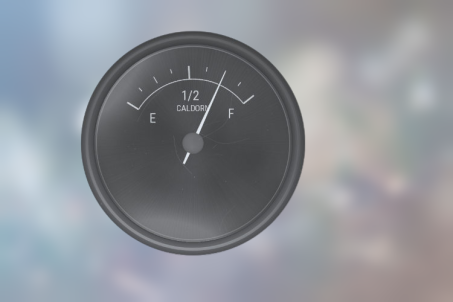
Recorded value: 0.75
